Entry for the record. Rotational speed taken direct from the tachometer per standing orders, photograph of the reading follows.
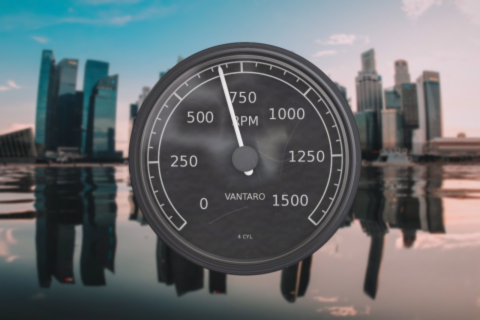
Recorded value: 675 rpm
